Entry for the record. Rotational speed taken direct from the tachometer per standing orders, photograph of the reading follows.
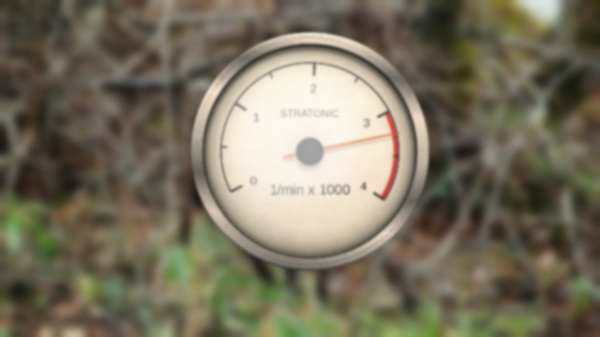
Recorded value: 3250 rpm
